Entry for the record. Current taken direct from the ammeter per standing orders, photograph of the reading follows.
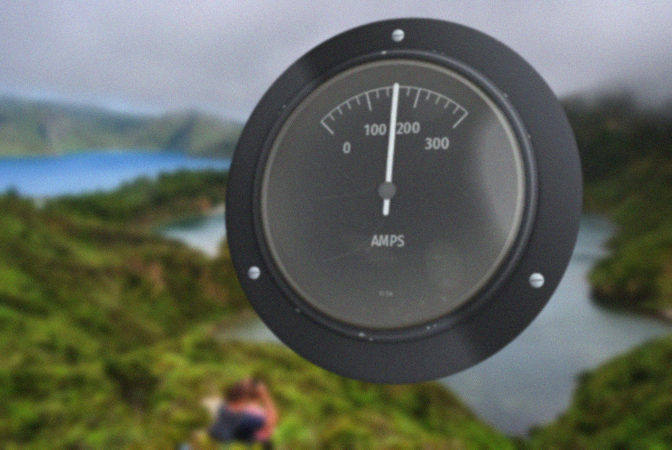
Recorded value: 160 A
